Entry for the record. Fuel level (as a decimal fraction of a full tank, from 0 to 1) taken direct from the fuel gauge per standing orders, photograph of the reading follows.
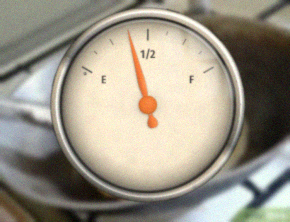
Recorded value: 0.375
